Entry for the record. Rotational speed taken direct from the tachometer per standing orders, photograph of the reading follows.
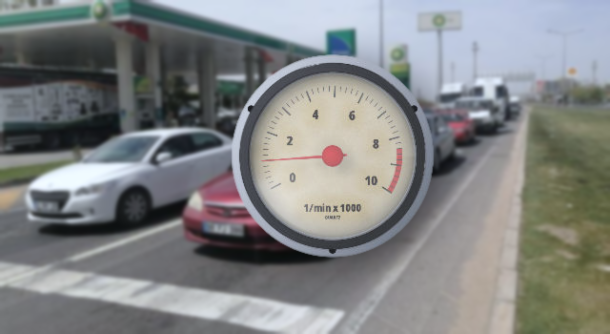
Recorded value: 1000 rpm
